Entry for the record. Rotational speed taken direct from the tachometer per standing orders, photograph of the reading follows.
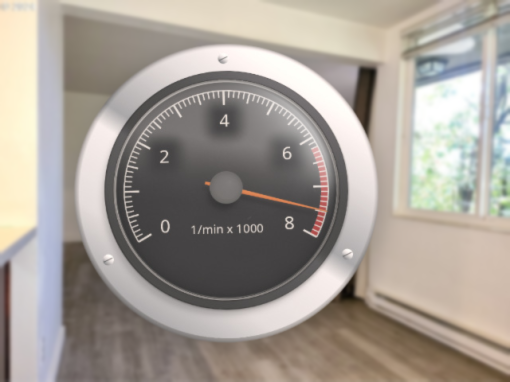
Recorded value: 7500 rpm
